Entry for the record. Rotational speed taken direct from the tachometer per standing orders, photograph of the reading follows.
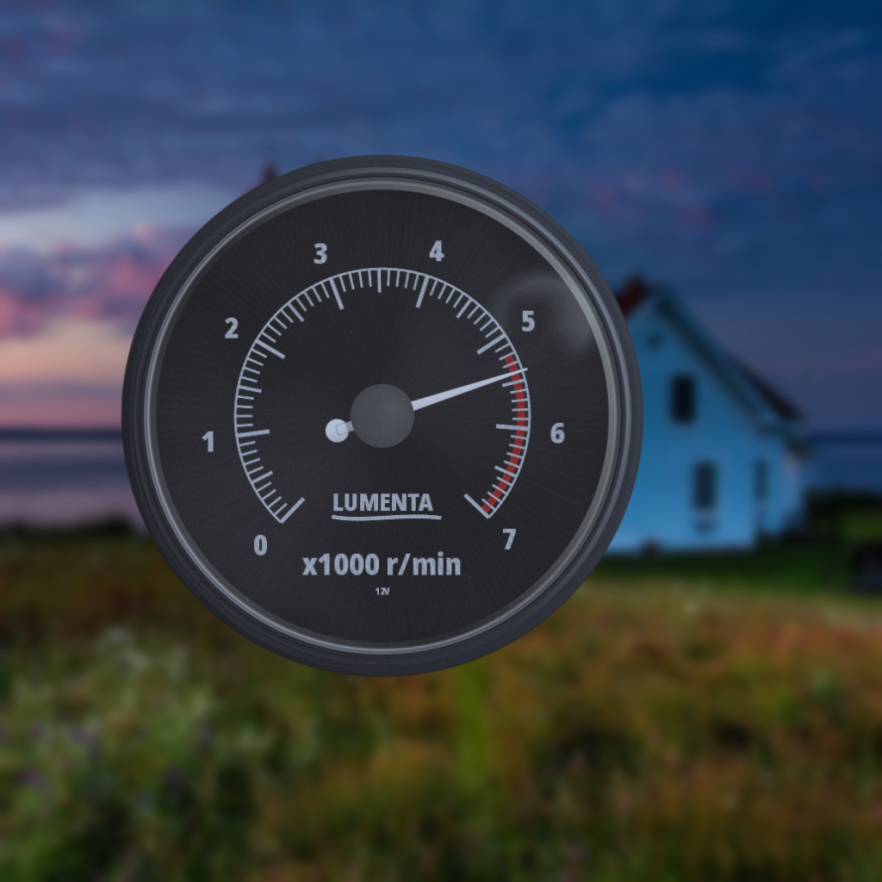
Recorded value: 5400 rpm
